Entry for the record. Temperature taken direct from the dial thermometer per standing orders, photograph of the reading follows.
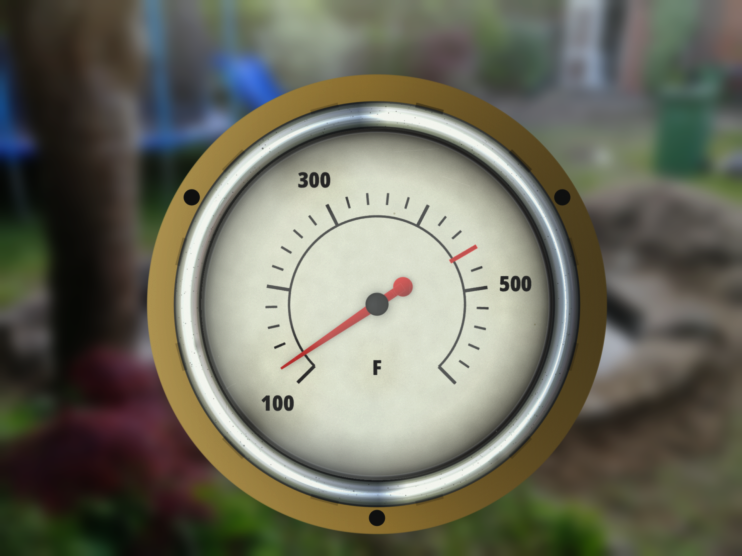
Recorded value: 120 °F
